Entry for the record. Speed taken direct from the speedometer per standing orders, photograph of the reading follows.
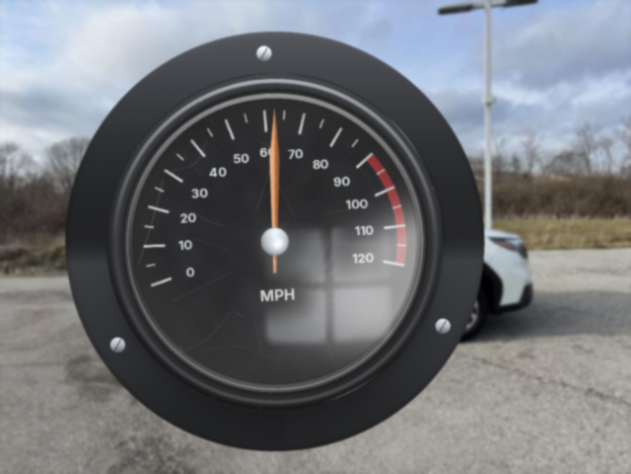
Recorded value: 62.5 mph
